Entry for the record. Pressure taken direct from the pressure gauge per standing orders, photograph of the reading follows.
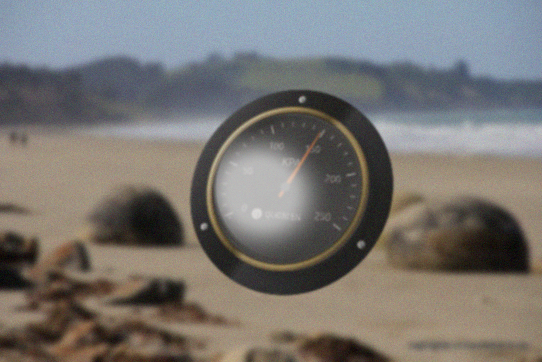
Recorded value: 150 kPa
